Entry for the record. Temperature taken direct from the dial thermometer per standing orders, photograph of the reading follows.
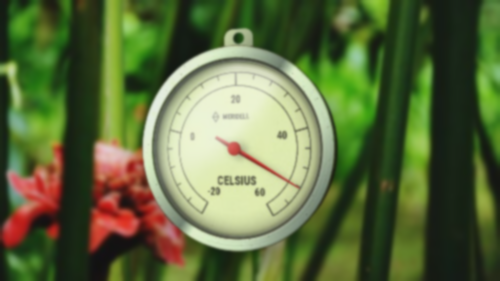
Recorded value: 52 °C
